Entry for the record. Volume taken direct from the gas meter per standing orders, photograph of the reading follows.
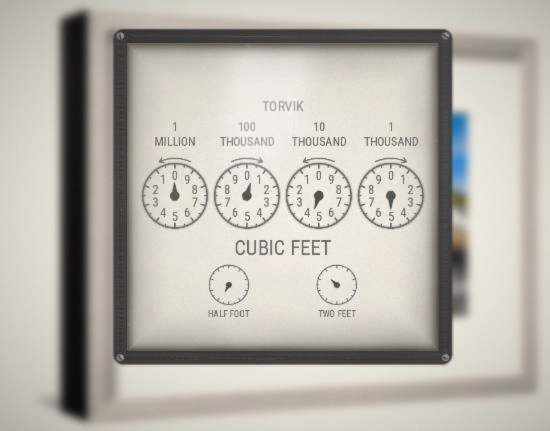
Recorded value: 4500 ft³
